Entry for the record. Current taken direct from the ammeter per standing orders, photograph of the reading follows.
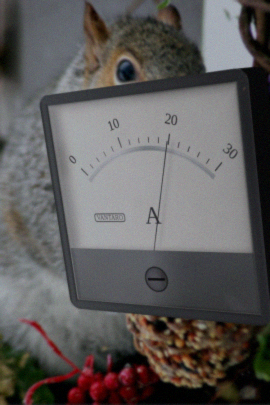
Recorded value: 20 A
